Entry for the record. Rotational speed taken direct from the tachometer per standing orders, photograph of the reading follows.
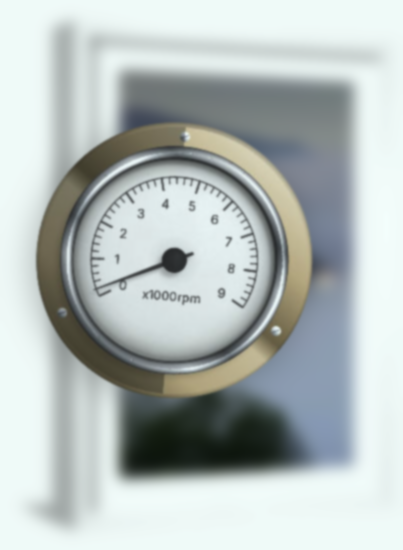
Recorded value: 200 rpm
